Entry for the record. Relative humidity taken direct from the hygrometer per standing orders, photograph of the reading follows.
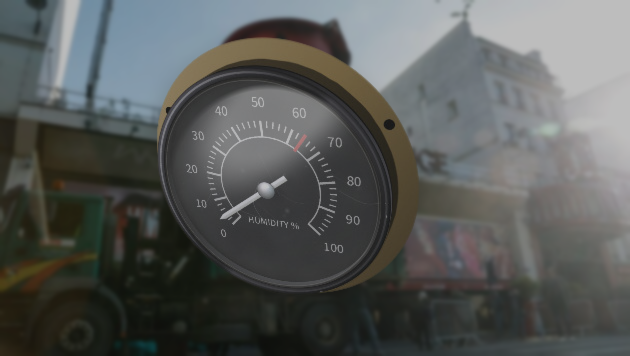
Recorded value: 4 %
